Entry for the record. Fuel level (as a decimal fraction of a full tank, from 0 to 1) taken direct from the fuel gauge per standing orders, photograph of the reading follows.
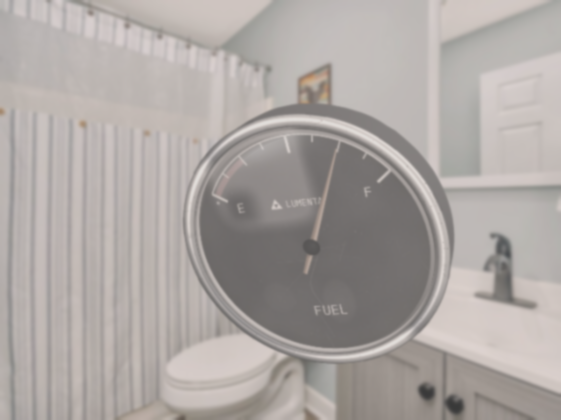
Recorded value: 0.75
